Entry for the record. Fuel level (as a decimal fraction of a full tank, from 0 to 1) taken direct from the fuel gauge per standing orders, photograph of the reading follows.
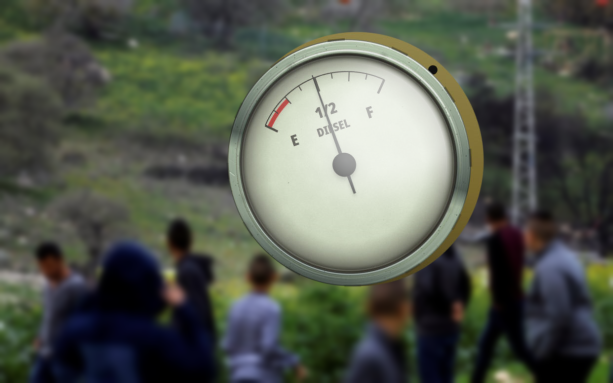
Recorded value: 0.5
